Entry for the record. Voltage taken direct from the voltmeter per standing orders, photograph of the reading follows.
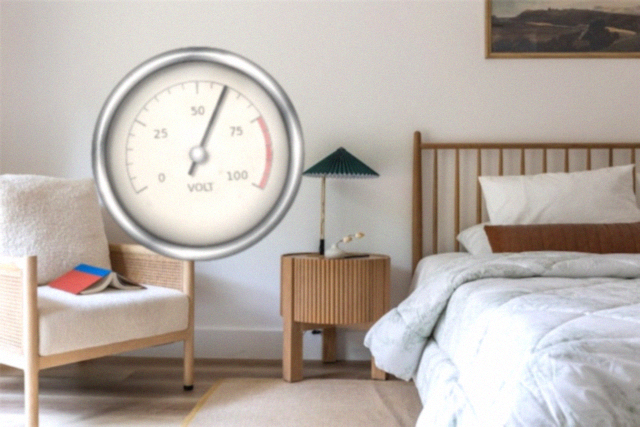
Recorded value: 60 V
